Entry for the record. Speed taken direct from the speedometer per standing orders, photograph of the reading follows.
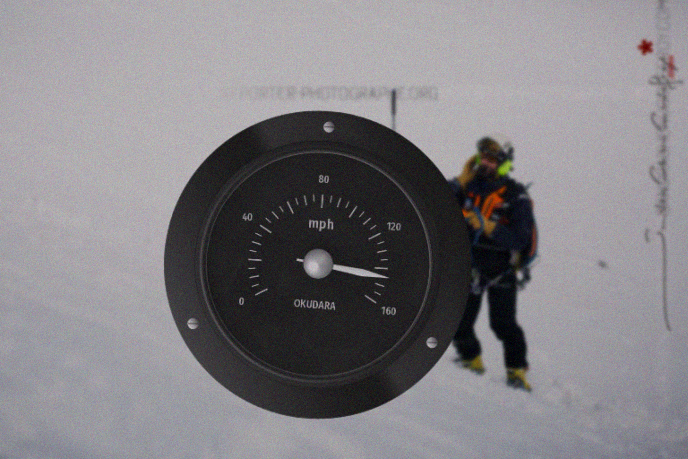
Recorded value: 145 mph
